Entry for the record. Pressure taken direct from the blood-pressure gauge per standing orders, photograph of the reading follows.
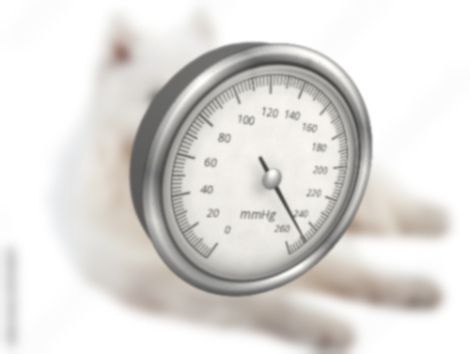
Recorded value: 250 mmHg
